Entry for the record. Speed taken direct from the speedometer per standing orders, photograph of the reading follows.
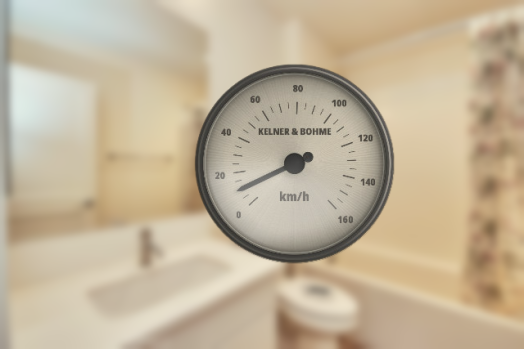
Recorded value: 10 km/h
